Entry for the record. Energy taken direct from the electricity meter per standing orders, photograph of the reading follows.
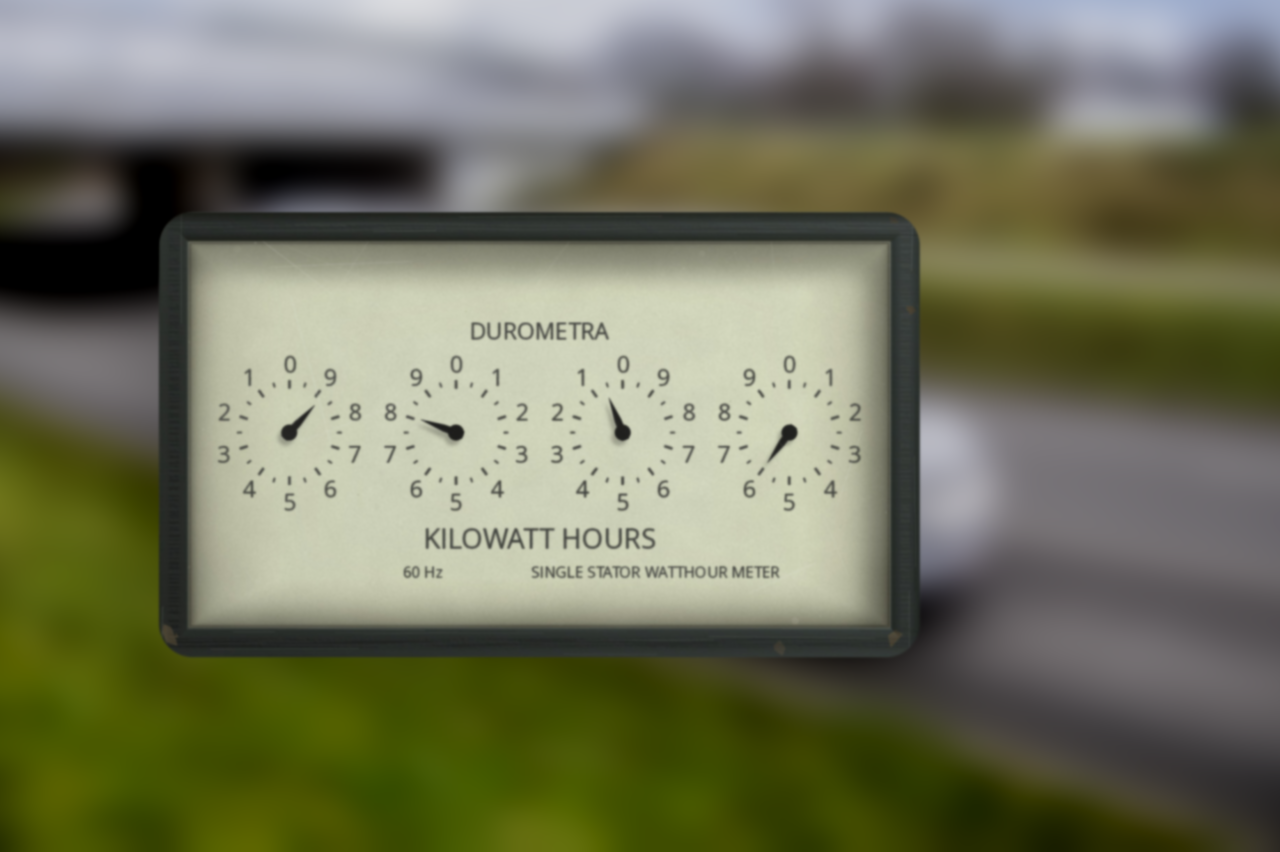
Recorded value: 8806 kWh
